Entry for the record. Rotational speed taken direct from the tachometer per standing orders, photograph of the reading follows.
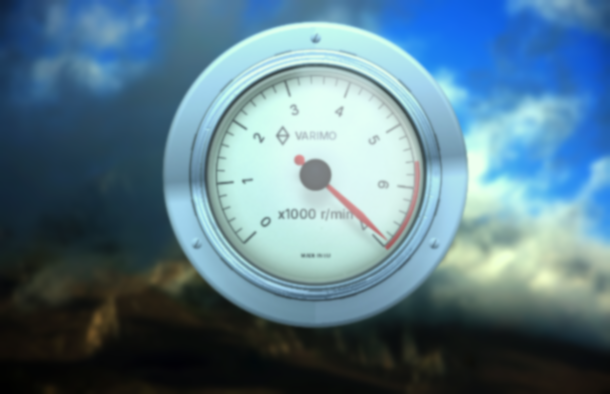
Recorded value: 6900 rpm
